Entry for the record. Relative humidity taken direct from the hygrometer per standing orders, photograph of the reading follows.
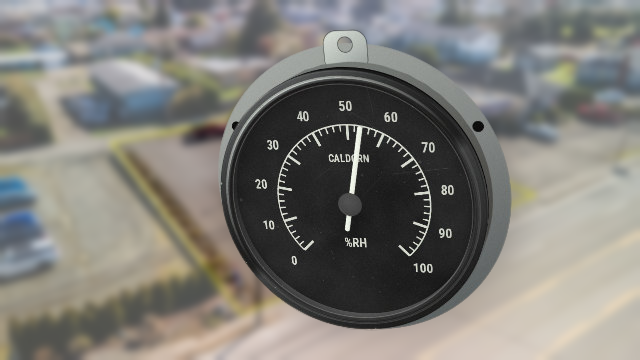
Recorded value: 54 %
